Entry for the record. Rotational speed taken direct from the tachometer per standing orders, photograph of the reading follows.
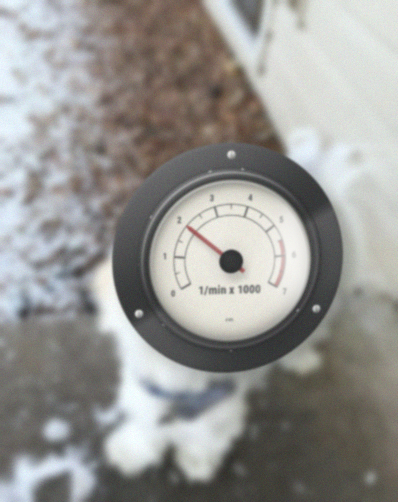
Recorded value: 2000 rpm
